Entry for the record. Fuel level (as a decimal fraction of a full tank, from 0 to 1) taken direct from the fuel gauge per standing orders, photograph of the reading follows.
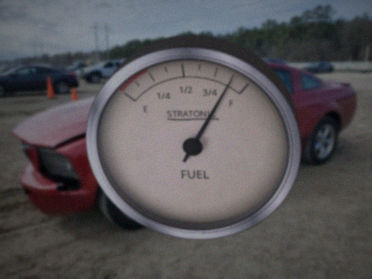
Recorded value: 0.875
